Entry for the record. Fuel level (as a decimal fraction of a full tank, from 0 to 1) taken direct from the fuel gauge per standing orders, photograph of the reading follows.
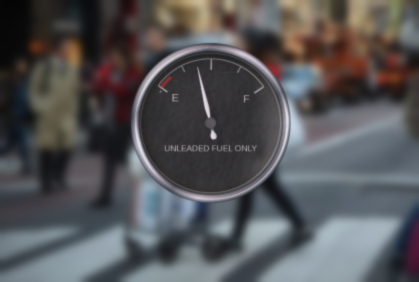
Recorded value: 0.375
